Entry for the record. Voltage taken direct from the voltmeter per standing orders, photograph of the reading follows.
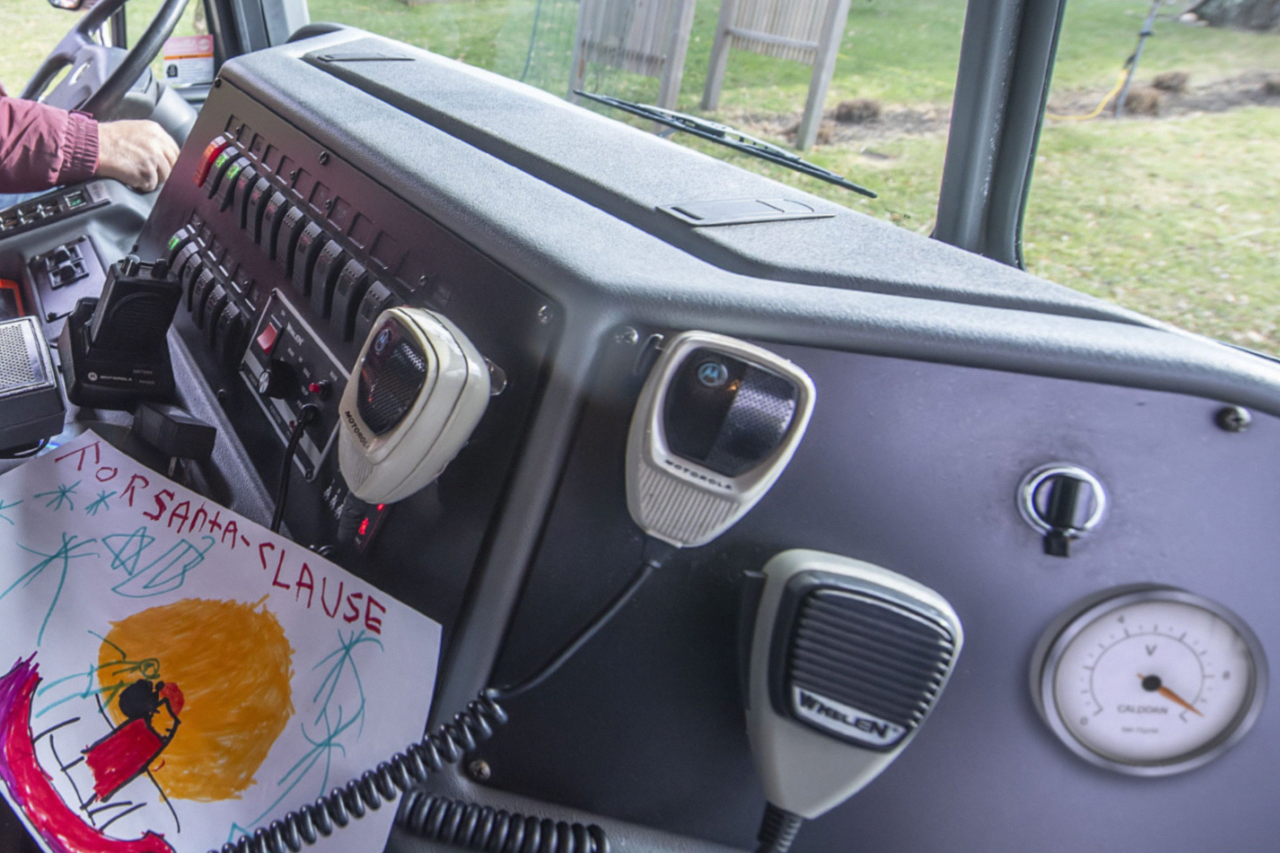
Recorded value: 9.5 V
